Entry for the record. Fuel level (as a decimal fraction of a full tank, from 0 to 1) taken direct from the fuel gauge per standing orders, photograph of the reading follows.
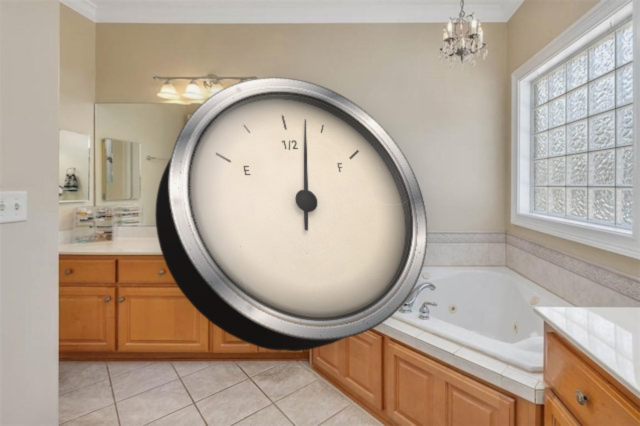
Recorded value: 0.625
